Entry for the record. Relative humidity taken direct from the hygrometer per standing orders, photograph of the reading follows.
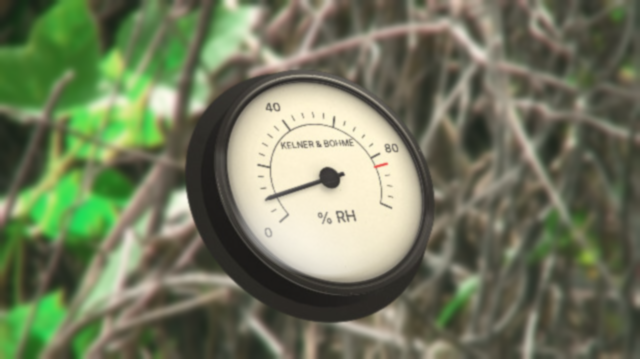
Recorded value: 8 %
